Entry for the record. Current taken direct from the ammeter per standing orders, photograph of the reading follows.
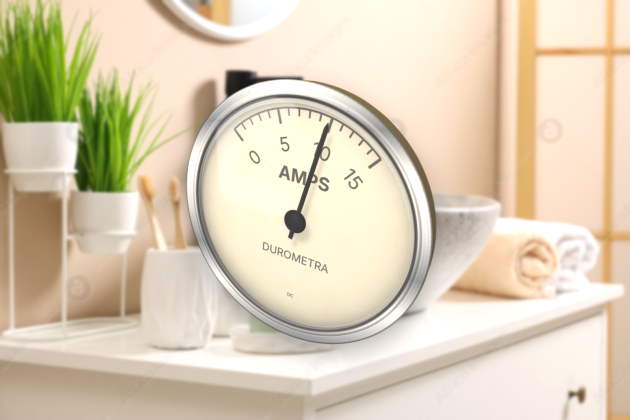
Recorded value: 10 A
